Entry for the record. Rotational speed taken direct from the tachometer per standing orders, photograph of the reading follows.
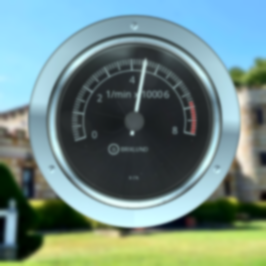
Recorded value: 4500 rpm
